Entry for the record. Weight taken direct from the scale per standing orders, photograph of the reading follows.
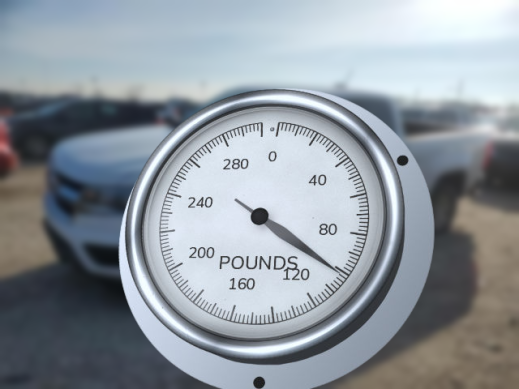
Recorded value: 102 lb
